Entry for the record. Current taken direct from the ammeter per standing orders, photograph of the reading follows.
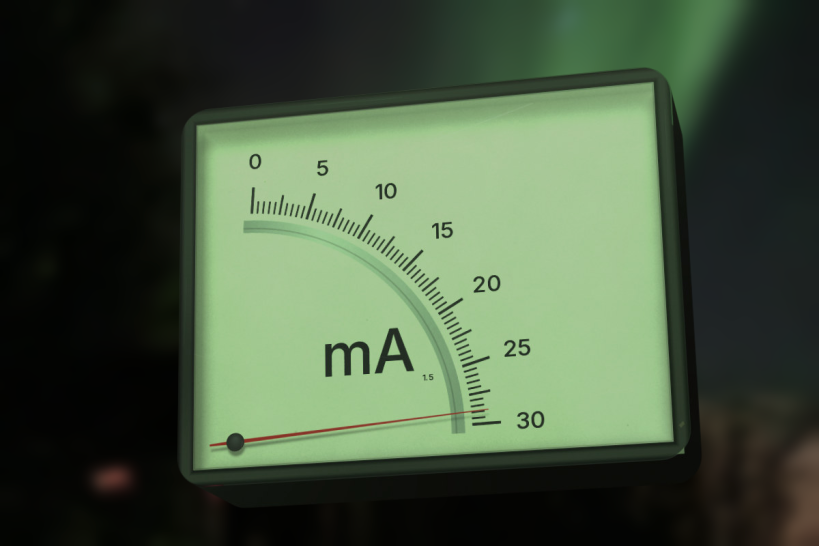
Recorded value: 29 mA
